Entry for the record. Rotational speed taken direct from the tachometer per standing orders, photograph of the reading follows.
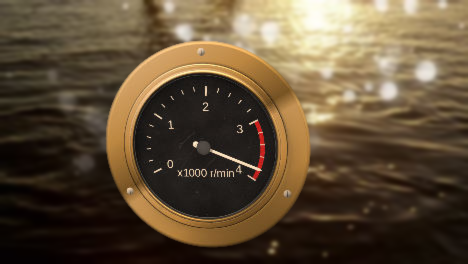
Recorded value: 3800 rpm
